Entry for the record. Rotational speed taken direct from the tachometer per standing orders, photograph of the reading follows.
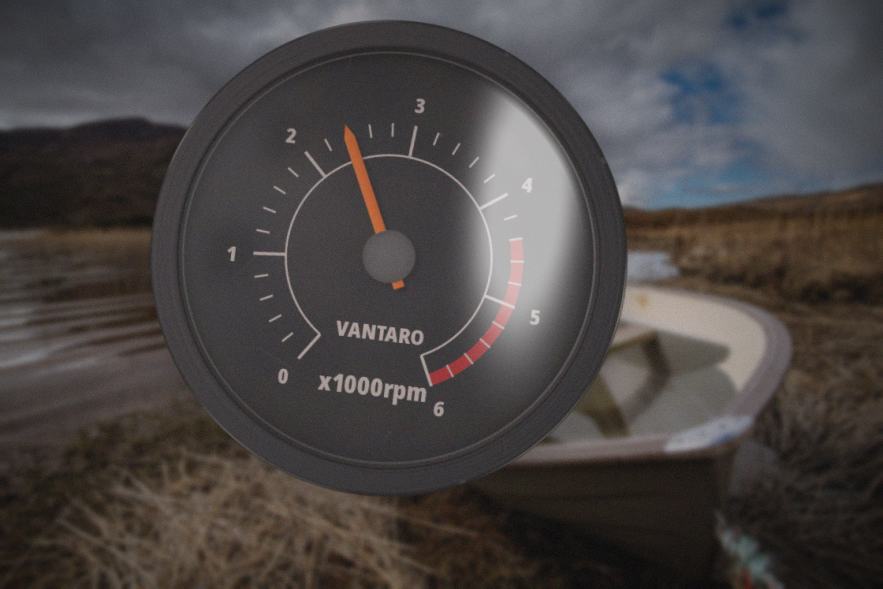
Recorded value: 2400 rpm
